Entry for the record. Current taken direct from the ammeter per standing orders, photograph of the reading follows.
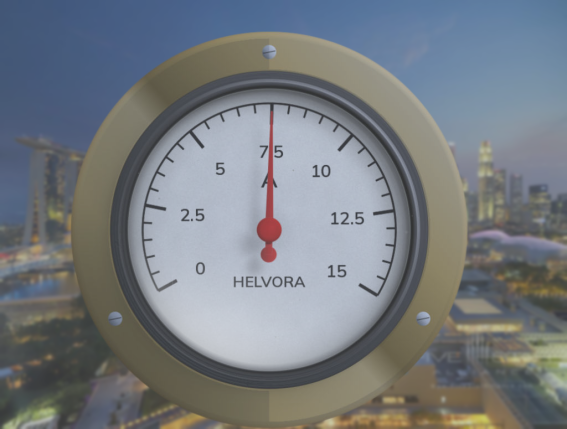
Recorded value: 7.5 A
